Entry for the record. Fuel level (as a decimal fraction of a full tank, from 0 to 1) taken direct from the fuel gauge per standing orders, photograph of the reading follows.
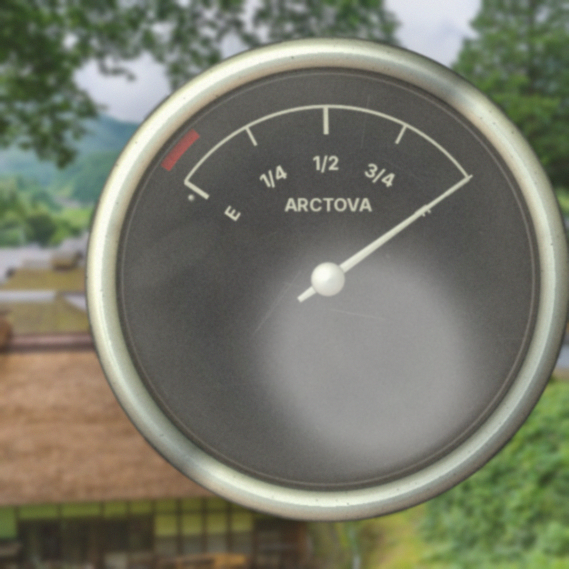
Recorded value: 1
